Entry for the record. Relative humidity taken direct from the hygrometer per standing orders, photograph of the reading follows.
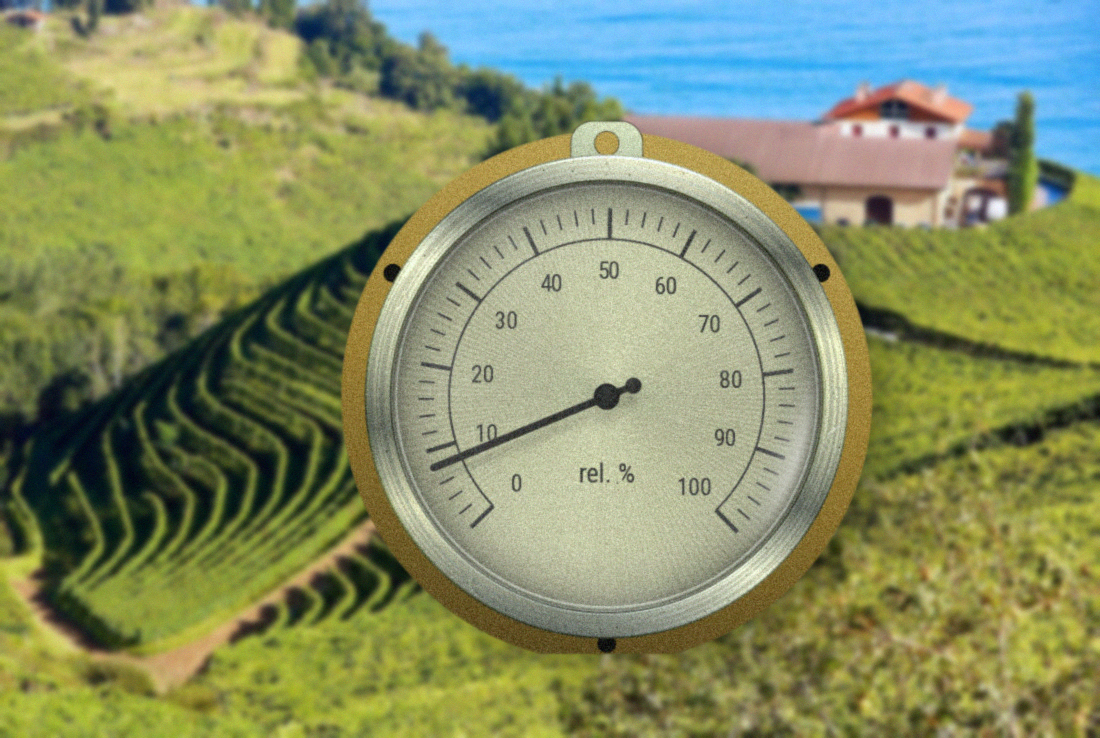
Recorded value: 8 %
